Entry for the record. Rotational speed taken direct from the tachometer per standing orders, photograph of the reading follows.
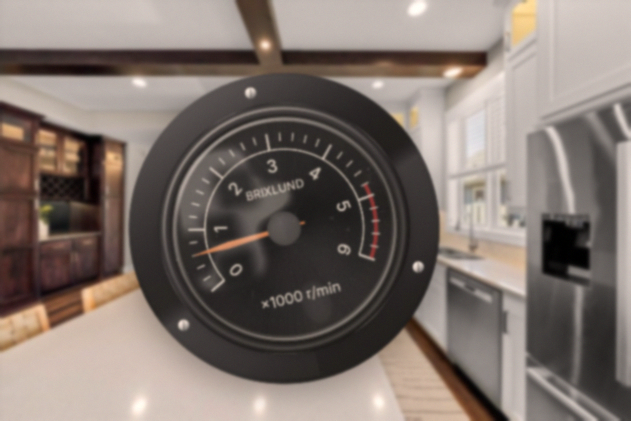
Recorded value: 600 rpm
